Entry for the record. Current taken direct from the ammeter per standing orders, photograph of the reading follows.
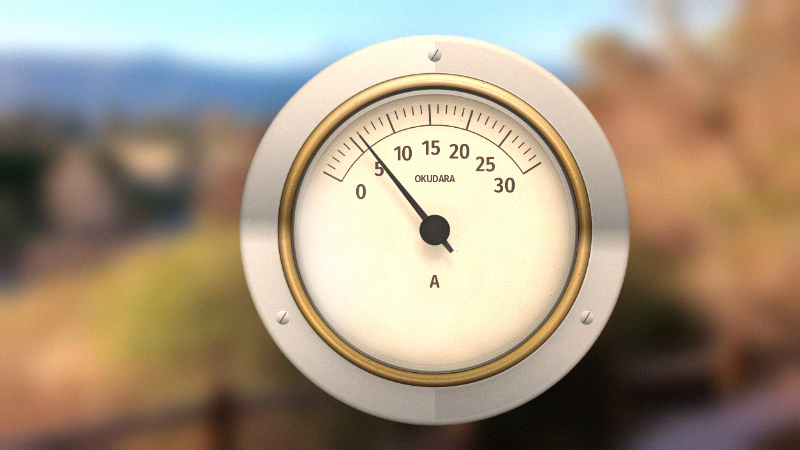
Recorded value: 6 A
